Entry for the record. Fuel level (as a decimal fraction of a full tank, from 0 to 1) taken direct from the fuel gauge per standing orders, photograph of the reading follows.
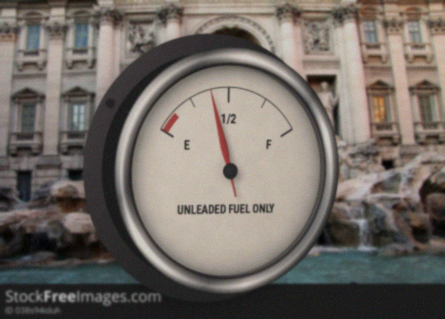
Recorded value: 0.375
